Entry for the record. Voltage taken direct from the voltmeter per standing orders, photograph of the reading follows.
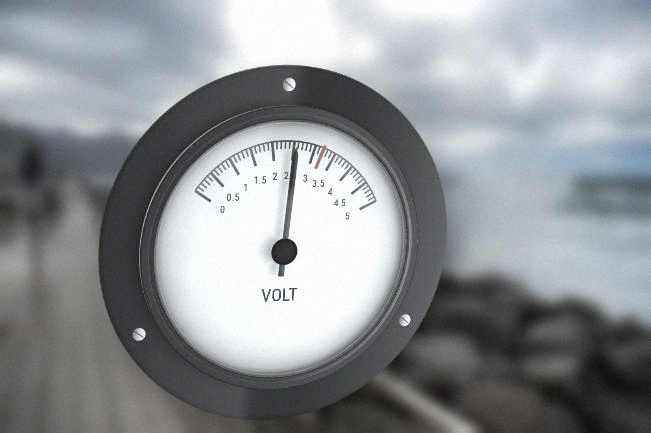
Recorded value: 2.5 V
